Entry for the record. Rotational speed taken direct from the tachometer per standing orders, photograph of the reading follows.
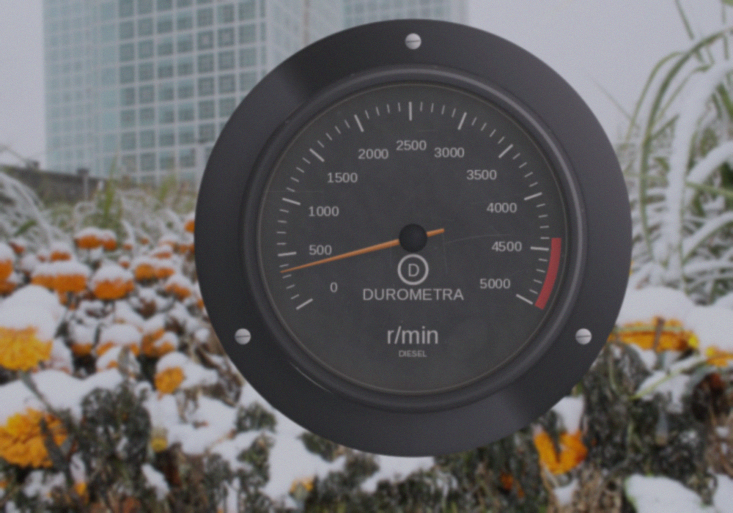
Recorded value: 350 rpm
